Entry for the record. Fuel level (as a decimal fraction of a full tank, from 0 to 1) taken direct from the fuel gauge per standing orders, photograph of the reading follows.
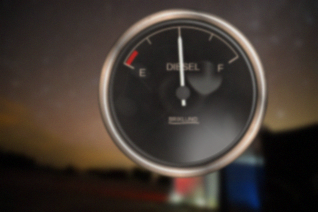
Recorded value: 0.5
